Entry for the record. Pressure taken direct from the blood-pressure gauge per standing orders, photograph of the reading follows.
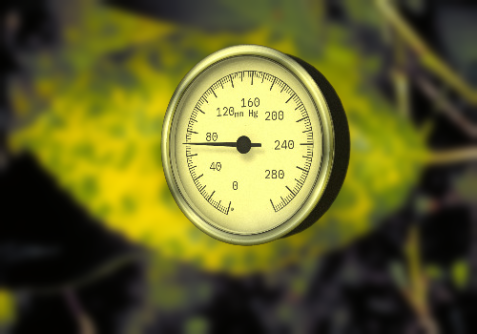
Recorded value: 70 mmHg
